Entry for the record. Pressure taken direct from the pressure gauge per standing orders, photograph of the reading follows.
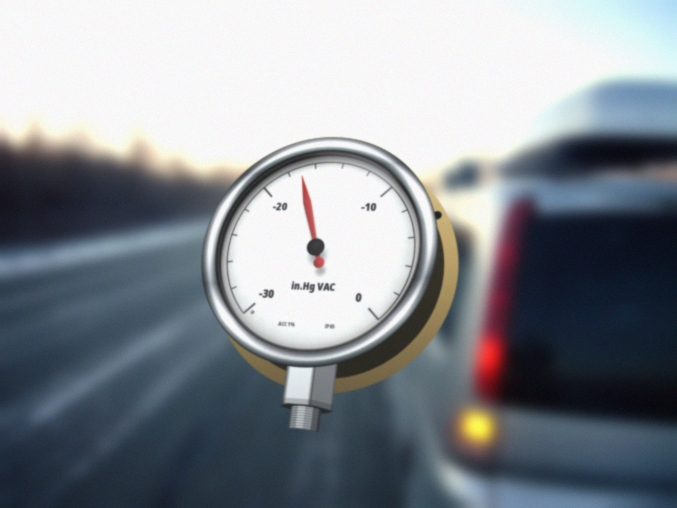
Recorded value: -17 inHg
